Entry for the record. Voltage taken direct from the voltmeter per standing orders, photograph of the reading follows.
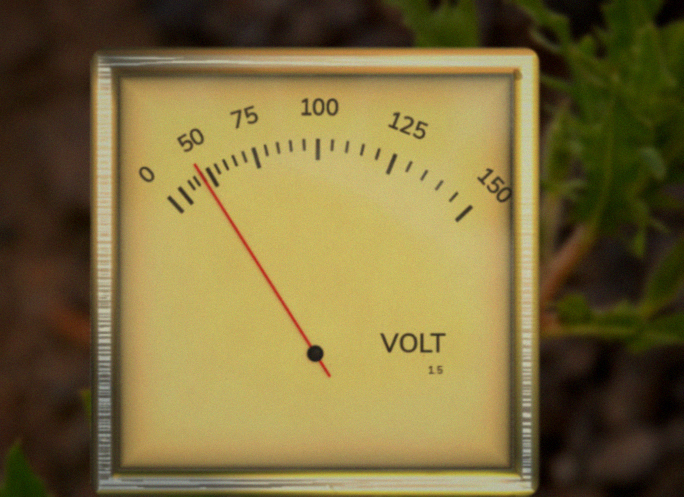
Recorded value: 45 V
